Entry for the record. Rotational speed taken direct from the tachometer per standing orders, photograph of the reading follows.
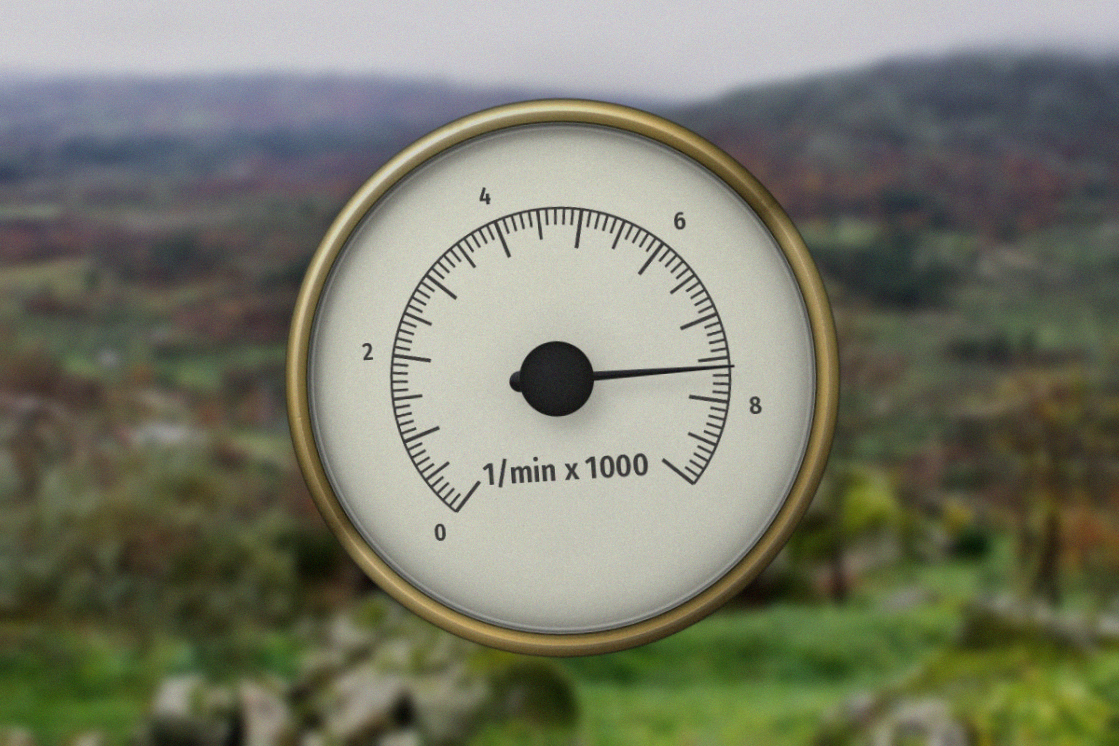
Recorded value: 7600 rpm
